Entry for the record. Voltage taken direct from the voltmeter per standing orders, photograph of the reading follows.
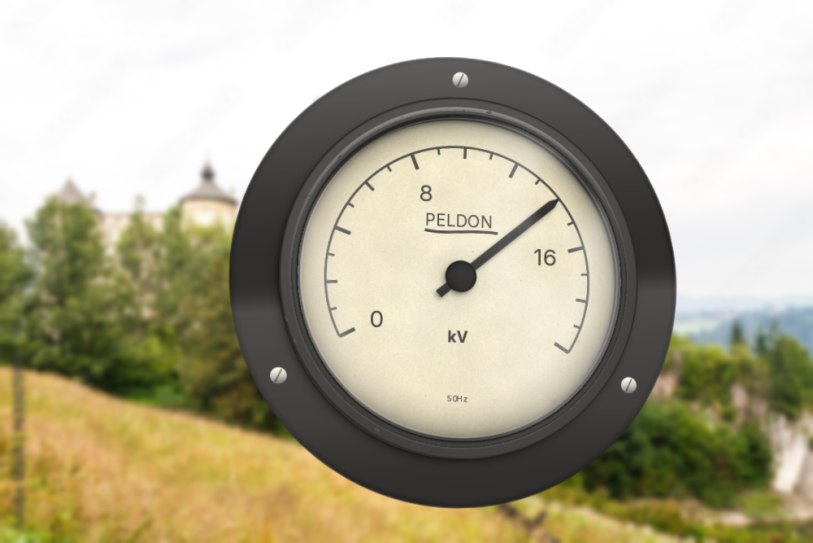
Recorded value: 14 kV
